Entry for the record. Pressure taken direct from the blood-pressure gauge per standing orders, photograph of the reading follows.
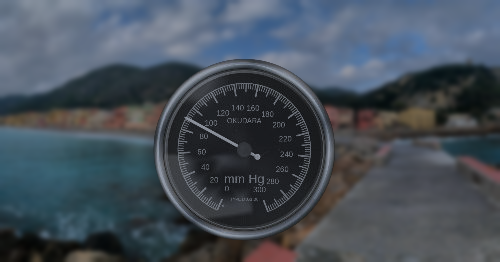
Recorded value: 90 mmHg
